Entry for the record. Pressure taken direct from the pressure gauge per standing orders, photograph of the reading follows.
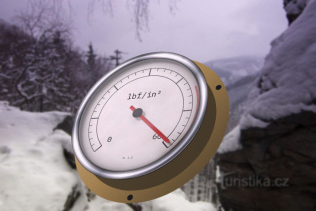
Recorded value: 59 psi
